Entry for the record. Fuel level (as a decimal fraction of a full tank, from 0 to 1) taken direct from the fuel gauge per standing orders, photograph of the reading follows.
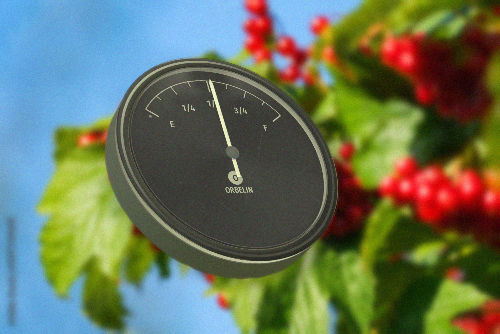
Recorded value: 0.5
